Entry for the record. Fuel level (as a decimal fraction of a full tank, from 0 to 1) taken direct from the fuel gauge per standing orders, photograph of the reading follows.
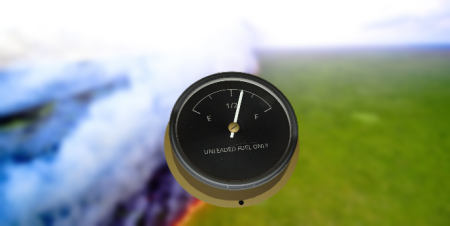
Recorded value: 0.625
